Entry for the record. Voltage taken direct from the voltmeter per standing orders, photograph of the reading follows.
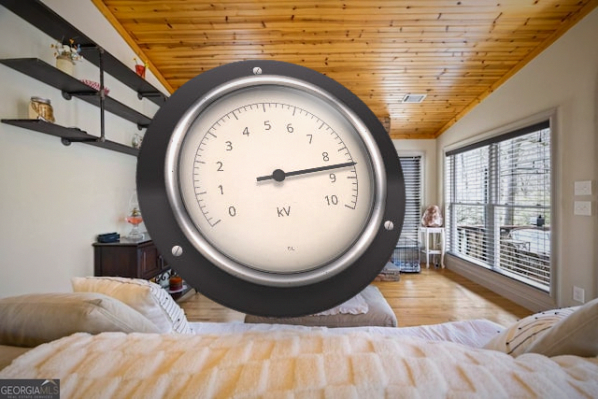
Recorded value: 8.6 kV
